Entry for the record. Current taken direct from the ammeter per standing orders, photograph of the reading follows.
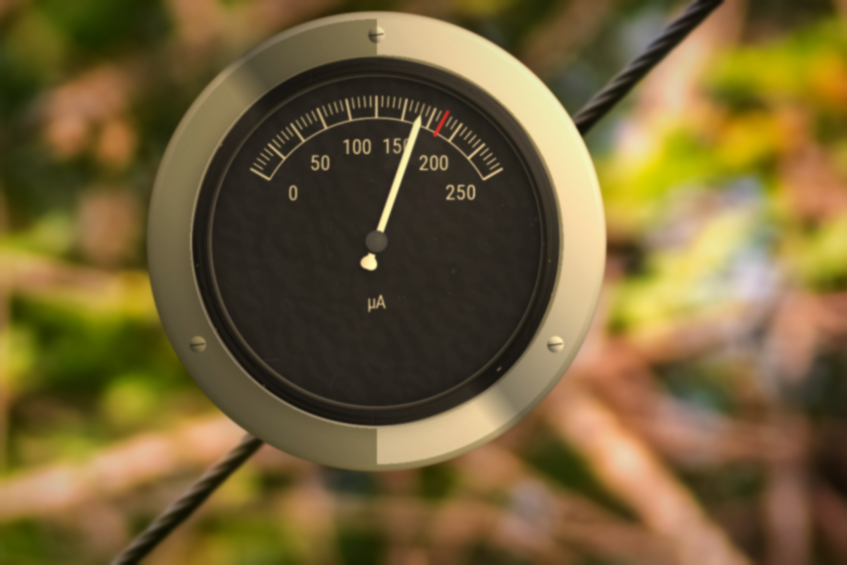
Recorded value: 165 µA
